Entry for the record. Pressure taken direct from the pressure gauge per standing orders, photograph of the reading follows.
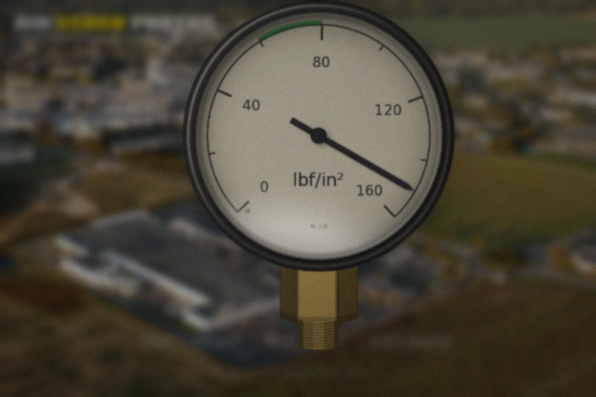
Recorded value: 150 psi
